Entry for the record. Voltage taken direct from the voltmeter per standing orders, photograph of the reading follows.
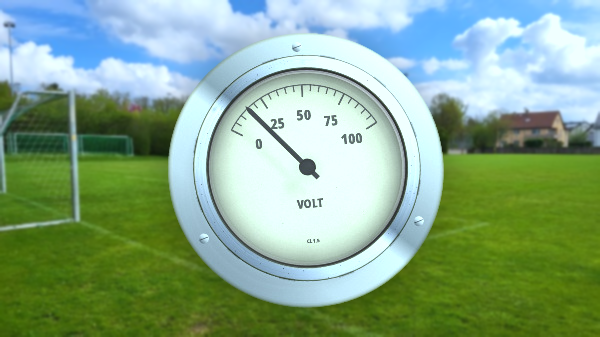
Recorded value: 15 V
